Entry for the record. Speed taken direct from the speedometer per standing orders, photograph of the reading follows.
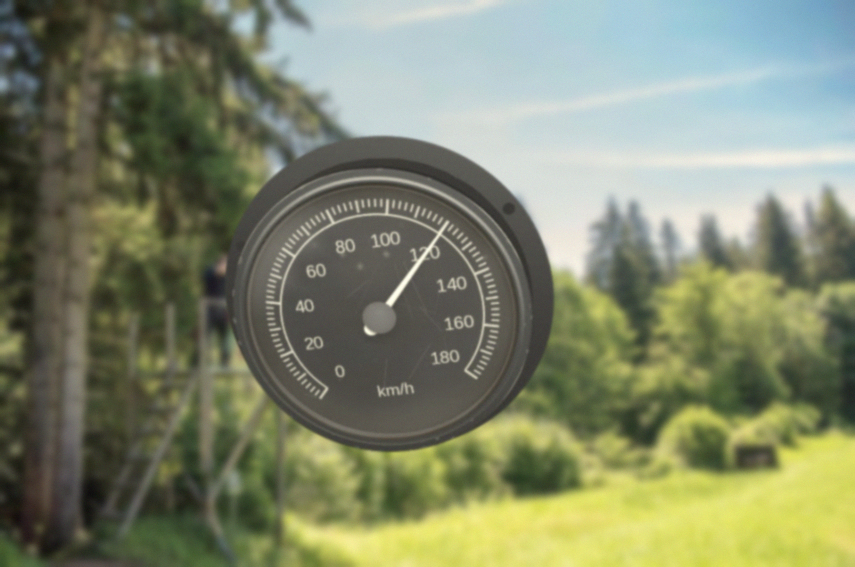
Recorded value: 120 km/h
